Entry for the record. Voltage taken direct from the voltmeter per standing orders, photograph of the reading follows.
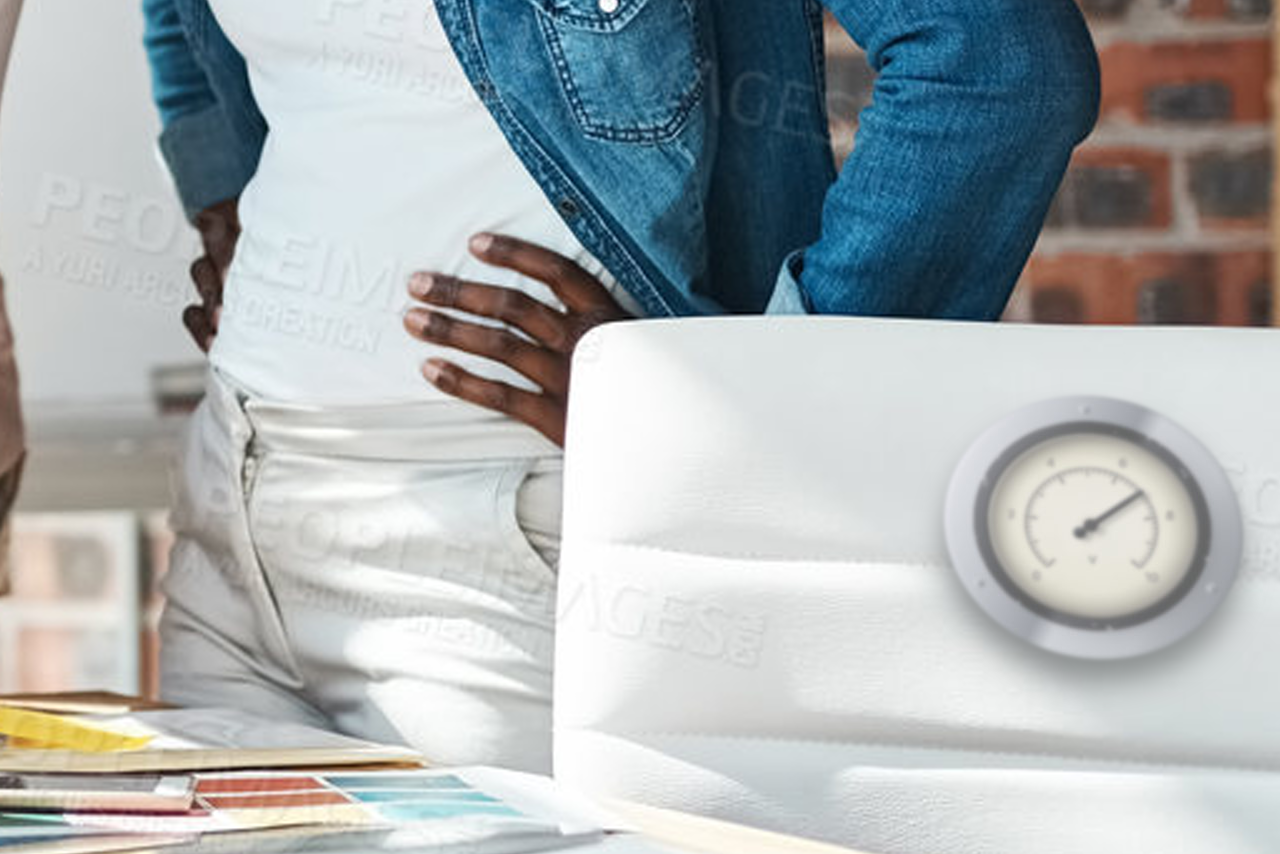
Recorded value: 7 V
